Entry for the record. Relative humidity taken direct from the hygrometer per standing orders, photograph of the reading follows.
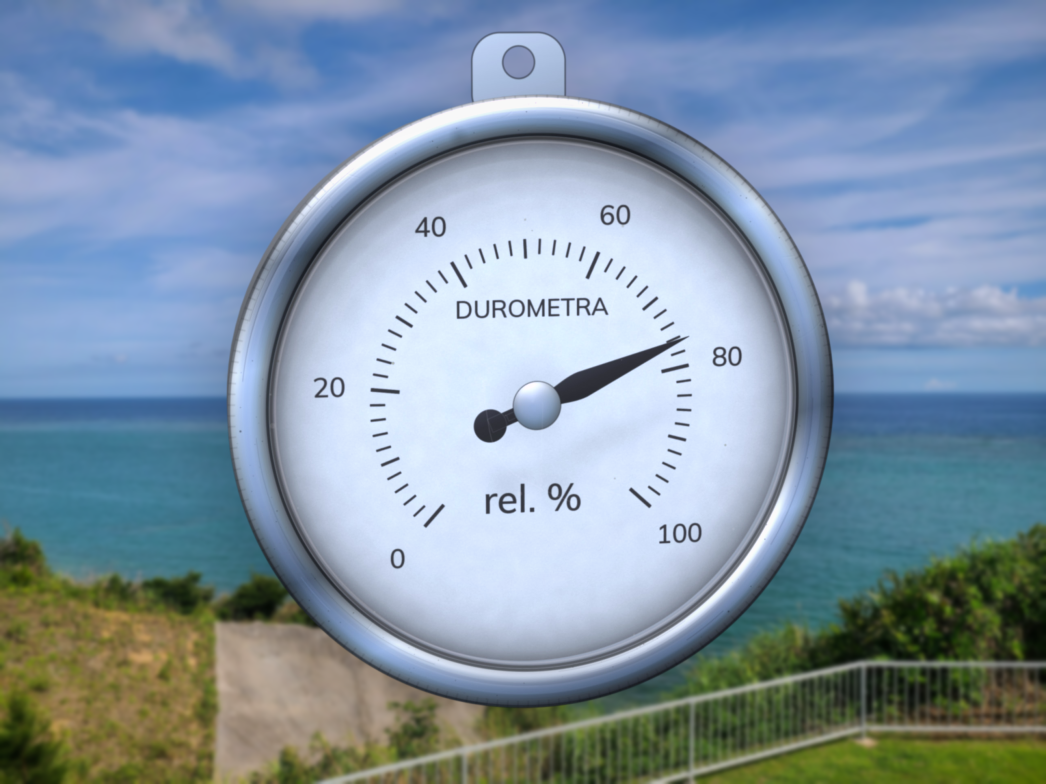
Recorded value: 76 %
